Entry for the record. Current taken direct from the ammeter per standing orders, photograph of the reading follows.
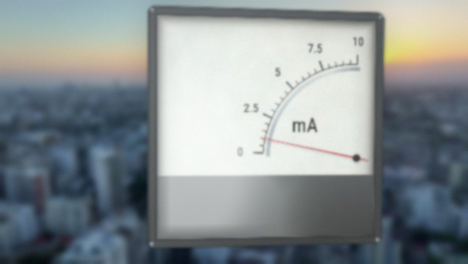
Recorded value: 1 mA
